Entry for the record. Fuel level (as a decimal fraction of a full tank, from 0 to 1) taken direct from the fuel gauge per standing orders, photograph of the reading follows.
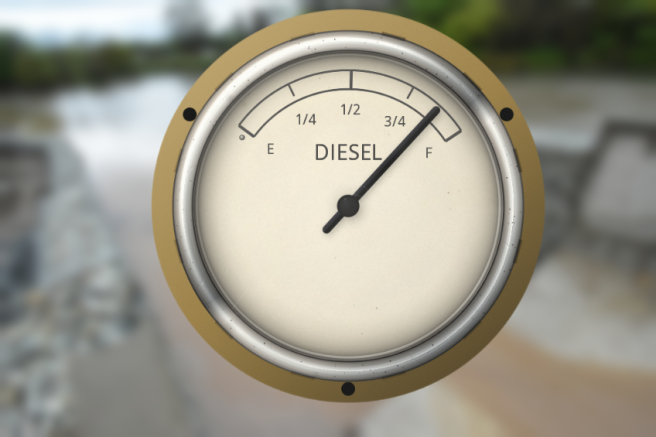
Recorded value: 0.875
